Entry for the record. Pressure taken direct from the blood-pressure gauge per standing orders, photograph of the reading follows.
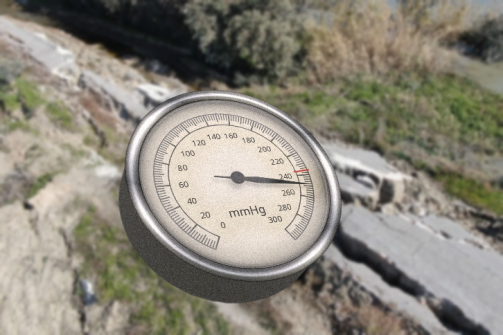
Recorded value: 250 mmHg
